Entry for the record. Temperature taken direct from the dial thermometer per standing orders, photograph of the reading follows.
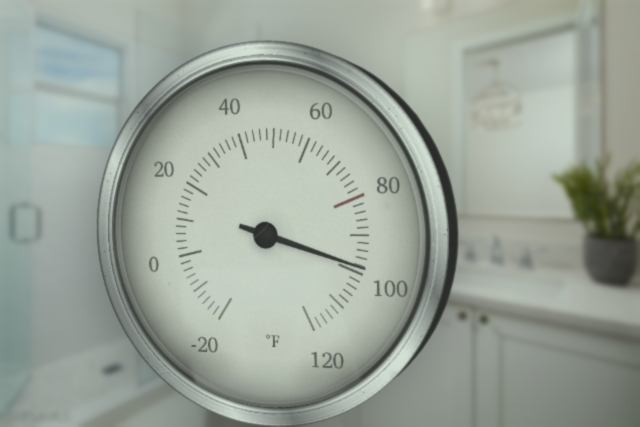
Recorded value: 98 °F
